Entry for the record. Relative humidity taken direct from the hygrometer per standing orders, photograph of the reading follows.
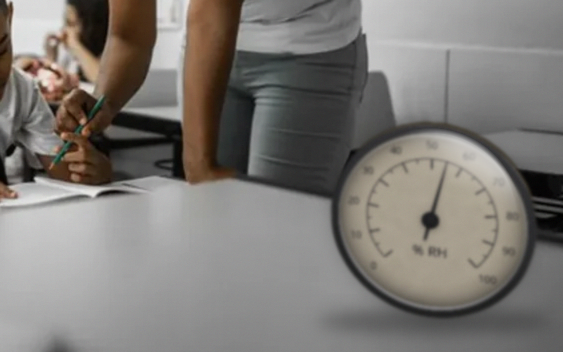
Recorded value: 55 %
